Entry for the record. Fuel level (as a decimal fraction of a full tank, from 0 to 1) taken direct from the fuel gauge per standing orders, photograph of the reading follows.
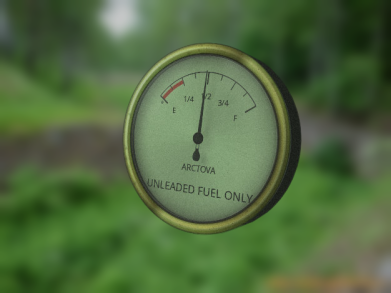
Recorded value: 0.5
